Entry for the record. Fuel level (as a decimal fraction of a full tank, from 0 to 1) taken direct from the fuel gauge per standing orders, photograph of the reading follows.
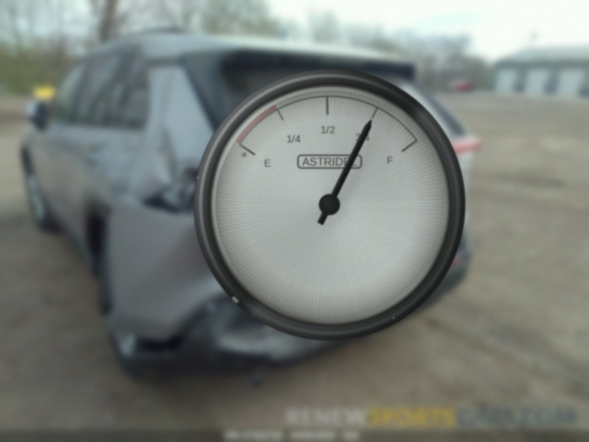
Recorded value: 0.75
